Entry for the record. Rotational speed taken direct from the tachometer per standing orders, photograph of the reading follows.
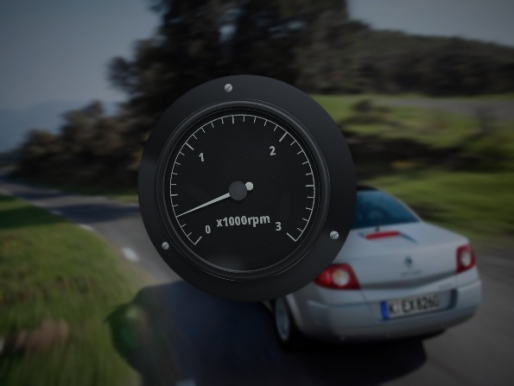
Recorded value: 300 rpm
